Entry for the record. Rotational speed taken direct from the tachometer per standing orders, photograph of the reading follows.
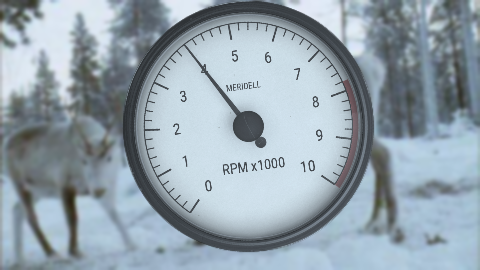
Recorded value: 4000 rpm
